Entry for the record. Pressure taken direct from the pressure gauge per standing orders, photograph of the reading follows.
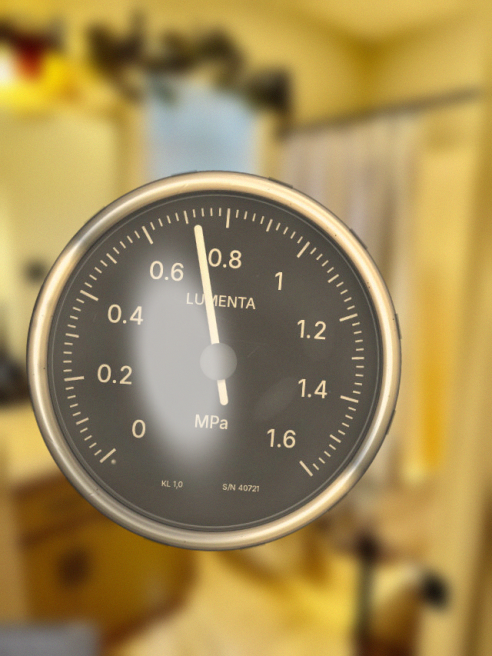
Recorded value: 0.72 MPa
